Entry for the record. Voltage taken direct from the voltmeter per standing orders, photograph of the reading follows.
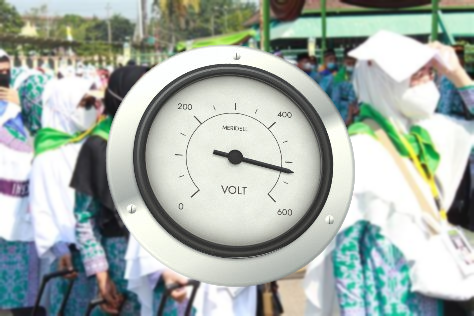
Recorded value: 525 V
